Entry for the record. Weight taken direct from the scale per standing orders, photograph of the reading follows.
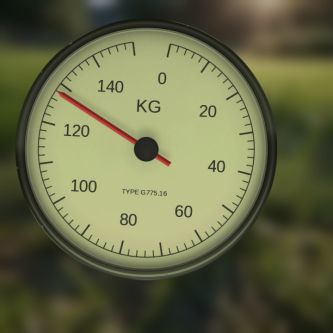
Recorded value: 128 kg
